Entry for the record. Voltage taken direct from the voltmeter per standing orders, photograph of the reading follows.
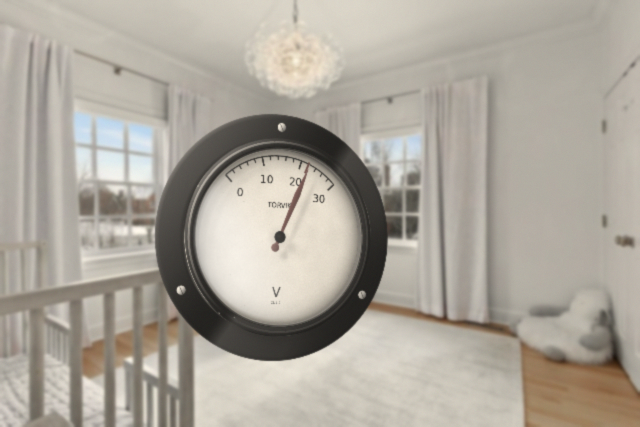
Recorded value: 22 V
